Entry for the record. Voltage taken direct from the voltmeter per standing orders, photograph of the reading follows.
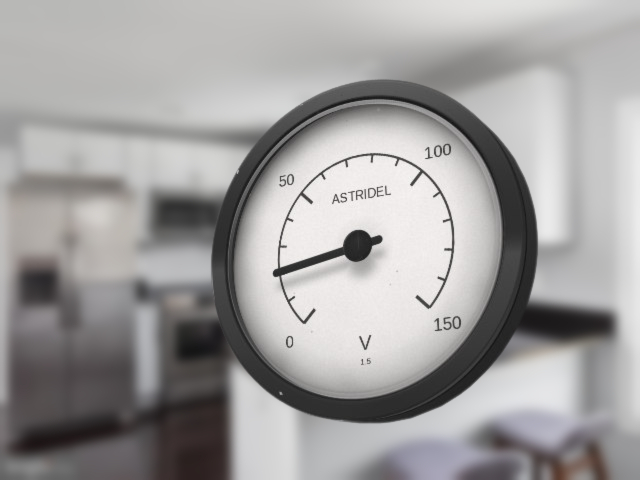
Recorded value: 20 V
